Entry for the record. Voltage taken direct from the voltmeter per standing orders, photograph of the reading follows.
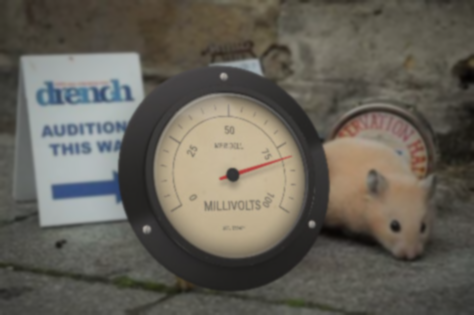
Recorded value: 80 mV
